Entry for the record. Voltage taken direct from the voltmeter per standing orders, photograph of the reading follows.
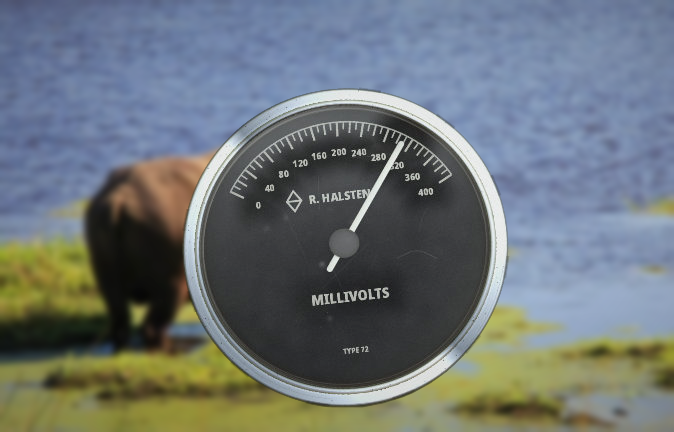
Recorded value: 310 mV
